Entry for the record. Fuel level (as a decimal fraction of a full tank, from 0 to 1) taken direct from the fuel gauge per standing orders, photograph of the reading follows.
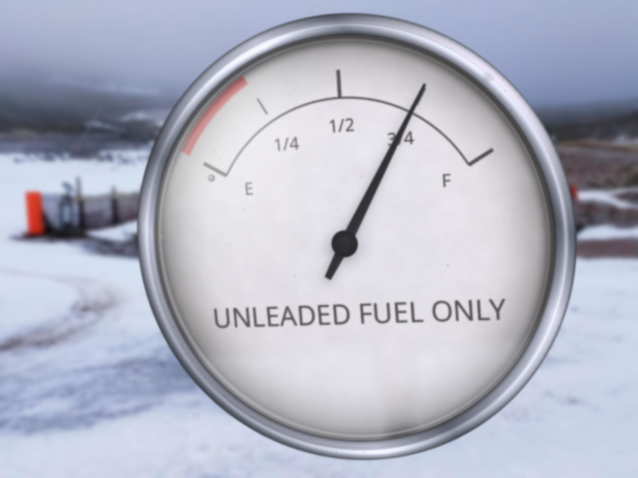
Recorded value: 0.75
